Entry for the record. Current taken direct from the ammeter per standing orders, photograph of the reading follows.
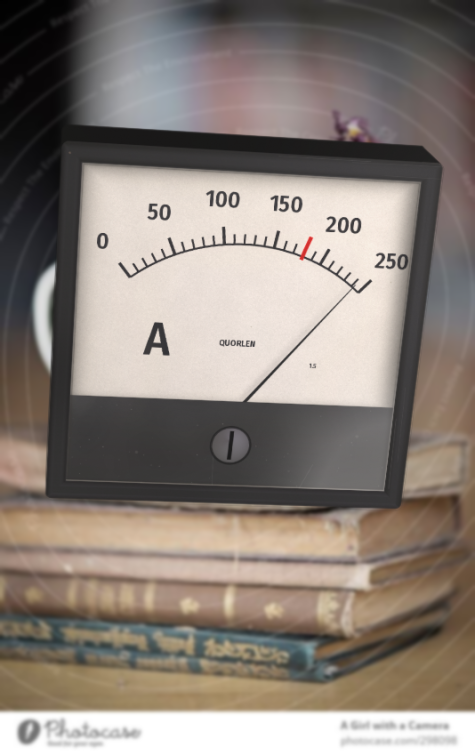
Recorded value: 240 A
